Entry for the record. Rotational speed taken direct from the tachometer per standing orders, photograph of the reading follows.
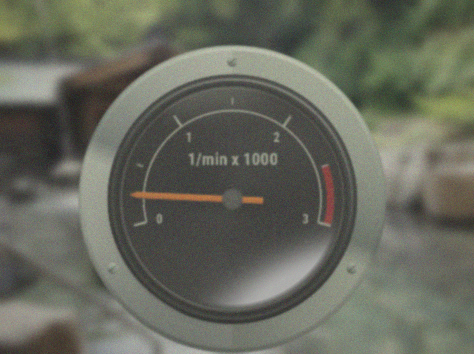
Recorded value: 250 rpm
